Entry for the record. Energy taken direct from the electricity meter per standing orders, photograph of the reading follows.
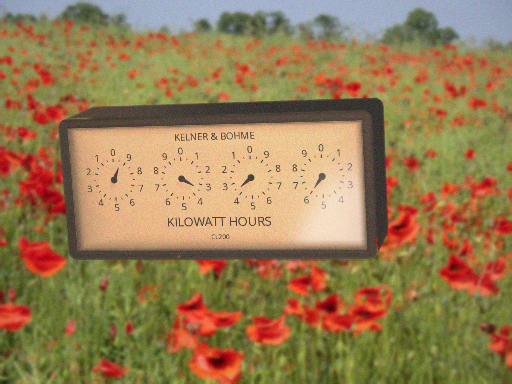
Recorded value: 9336 kWh
